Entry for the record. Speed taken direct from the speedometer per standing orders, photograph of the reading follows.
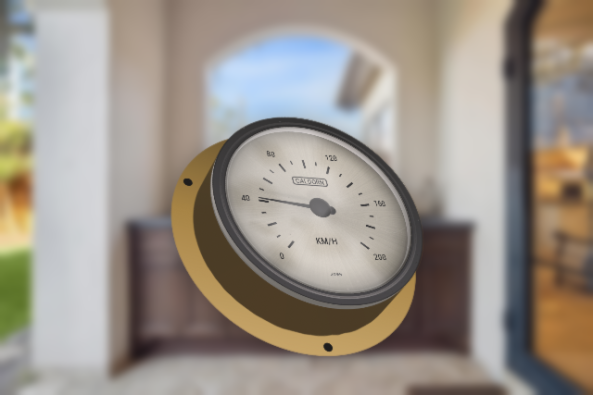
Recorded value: 40 km/h
